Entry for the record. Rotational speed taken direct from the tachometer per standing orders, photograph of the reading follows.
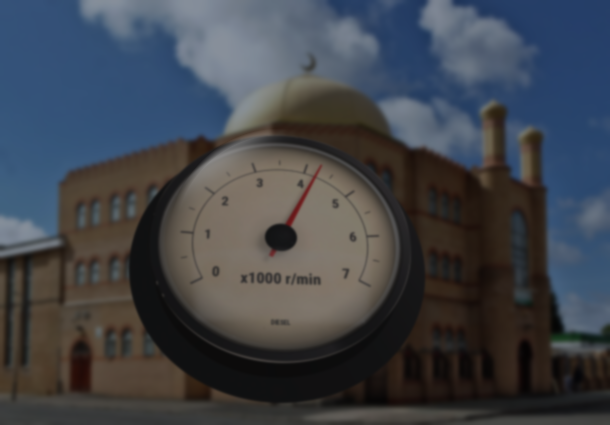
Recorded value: 4250 rpm
